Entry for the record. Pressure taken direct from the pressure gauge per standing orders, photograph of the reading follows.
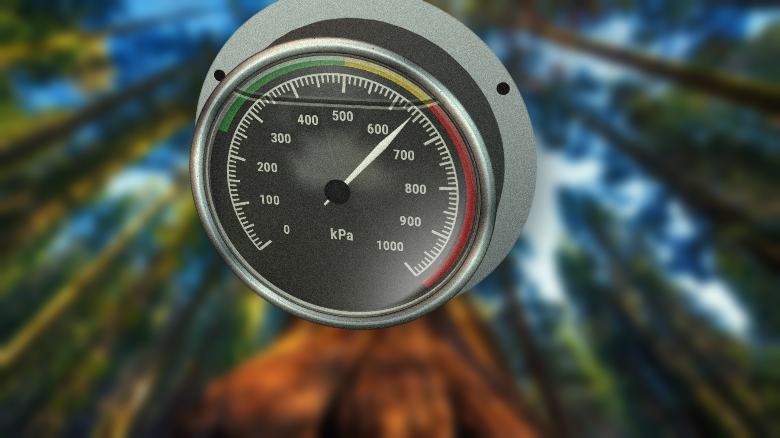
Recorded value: 640 kPa
